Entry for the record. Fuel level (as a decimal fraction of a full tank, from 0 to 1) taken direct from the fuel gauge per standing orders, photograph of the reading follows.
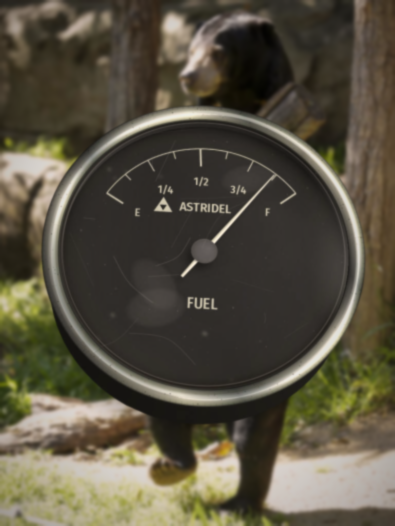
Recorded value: 0.875
